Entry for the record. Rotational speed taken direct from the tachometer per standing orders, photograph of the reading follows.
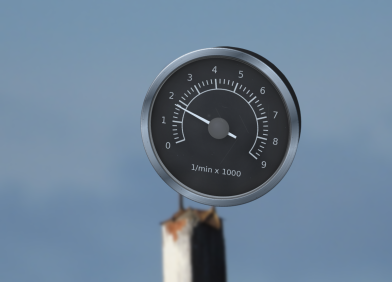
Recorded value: 1800 rpm
